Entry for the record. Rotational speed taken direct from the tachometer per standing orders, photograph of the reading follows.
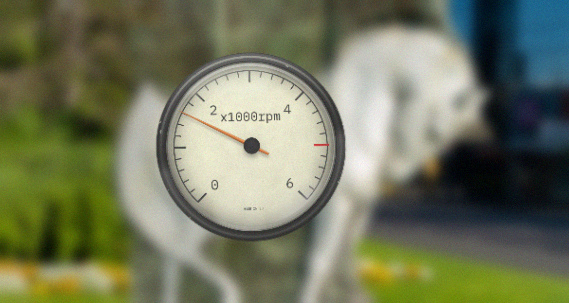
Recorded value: 1600 rpm
